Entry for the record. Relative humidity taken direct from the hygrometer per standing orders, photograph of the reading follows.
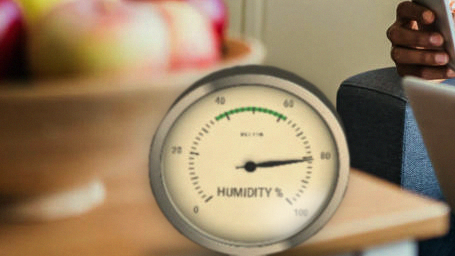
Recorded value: 80 %
